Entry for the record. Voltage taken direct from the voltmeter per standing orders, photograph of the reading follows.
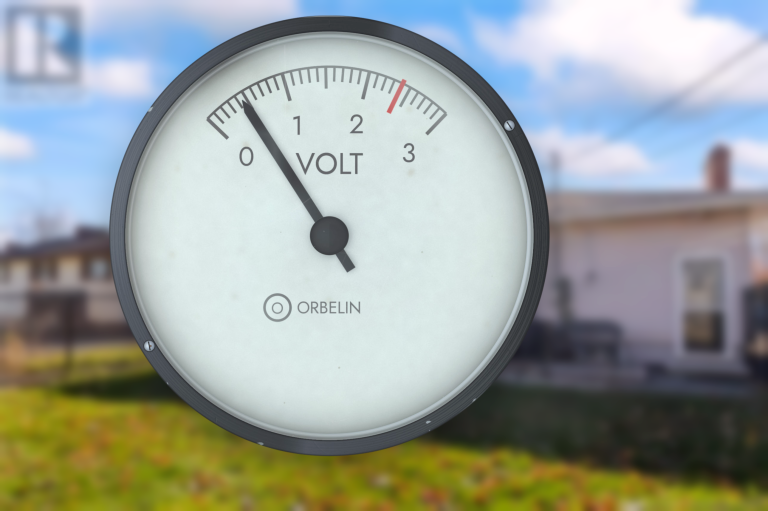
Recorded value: 0.45 V
